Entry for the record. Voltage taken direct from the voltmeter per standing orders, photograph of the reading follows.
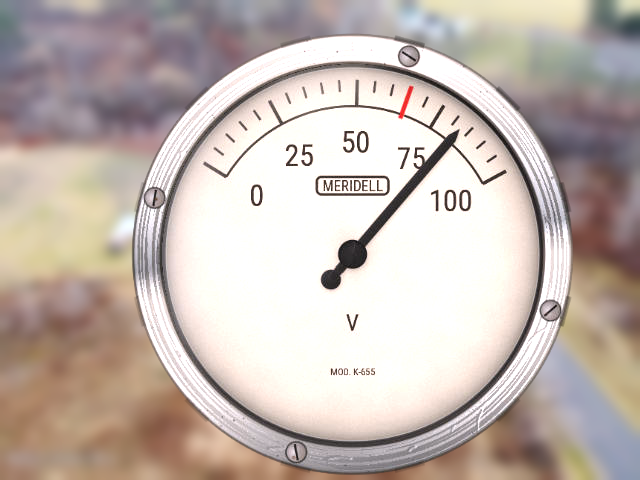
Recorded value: 82.5 V
